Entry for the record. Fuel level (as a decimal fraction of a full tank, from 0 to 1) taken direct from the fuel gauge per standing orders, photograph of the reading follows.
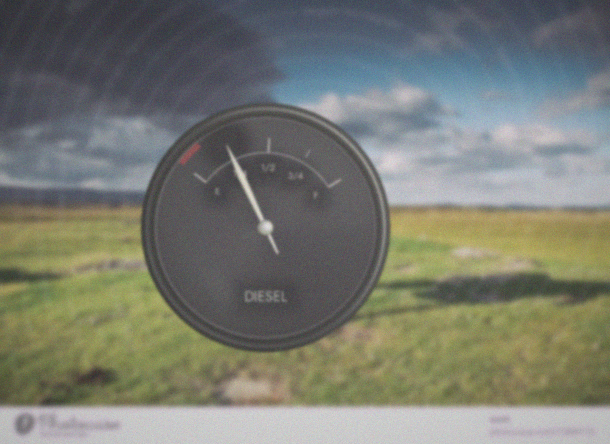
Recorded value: 0.25
